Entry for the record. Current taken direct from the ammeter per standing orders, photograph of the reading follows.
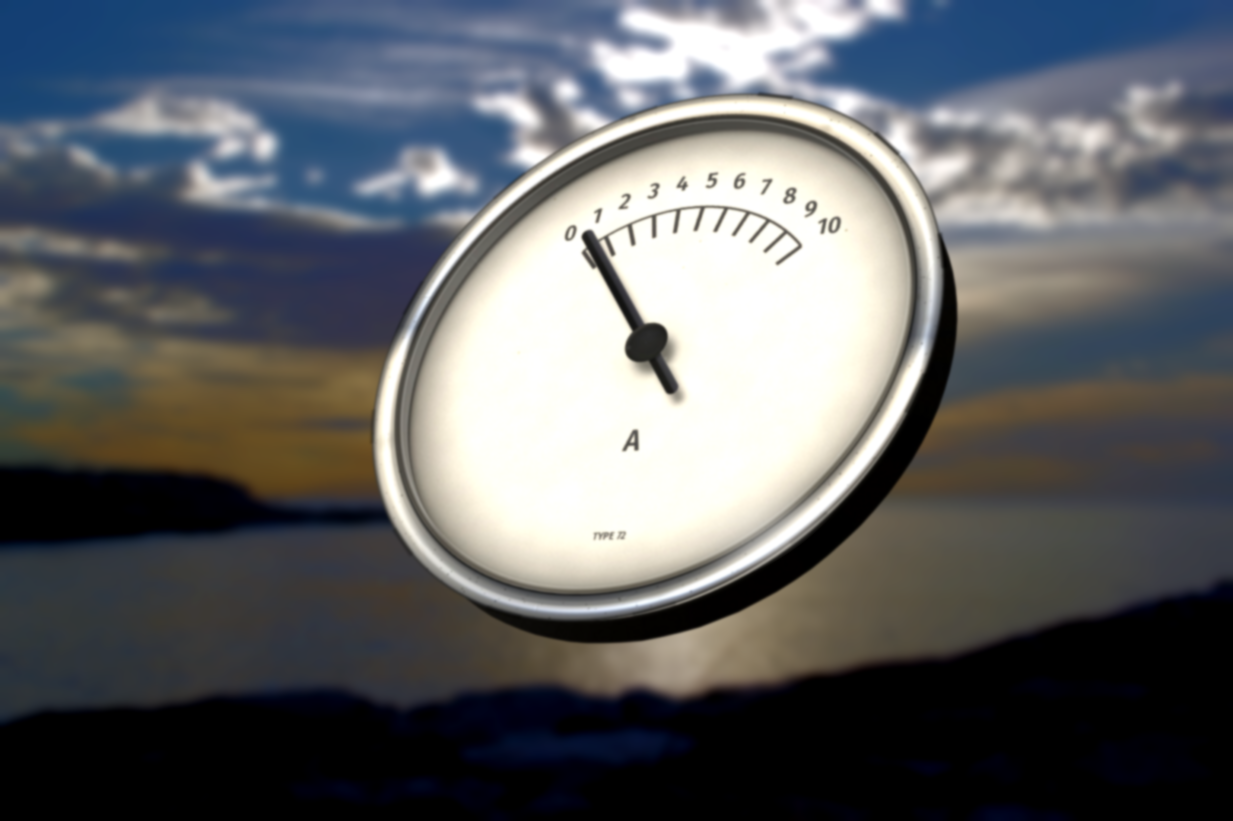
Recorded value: 0.5 A
